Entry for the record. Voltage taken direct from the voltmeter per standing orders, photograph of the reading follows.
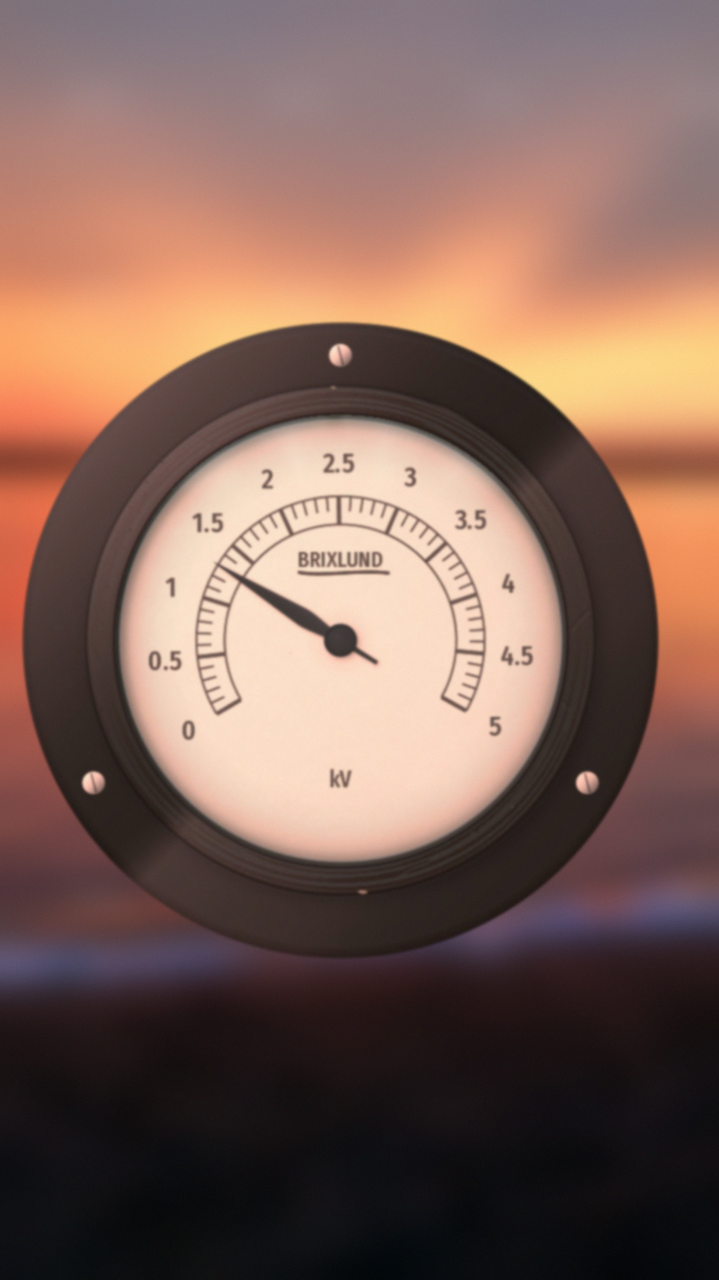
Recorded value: 1.3 kV
